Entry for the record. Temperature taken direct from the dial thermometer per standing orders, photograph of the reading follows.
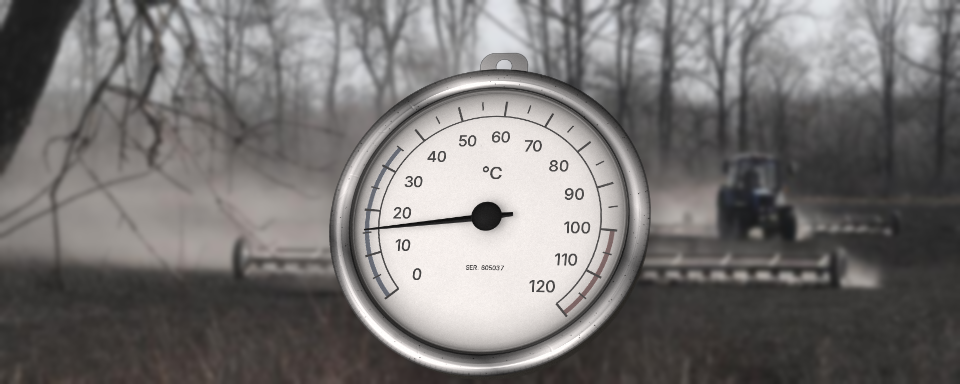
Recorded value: 15 °C
